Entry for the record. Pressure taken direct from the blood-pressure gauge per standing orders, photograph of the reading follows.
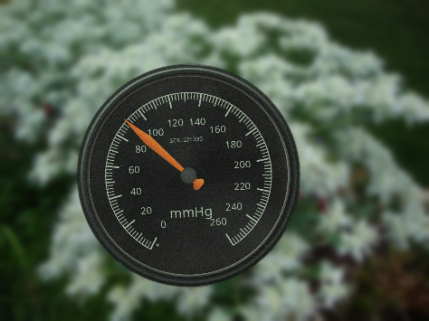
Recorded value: 90 mmHg
